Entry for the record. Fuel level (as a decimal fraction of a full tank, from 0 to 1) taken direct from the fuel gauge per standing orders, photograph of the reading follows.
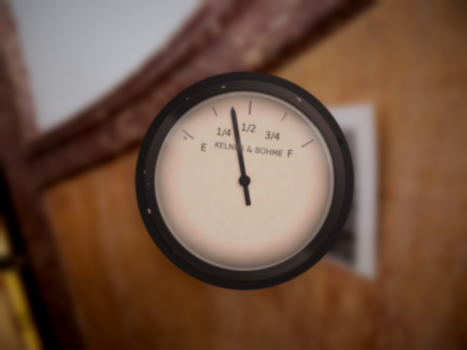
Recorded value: 0.375
